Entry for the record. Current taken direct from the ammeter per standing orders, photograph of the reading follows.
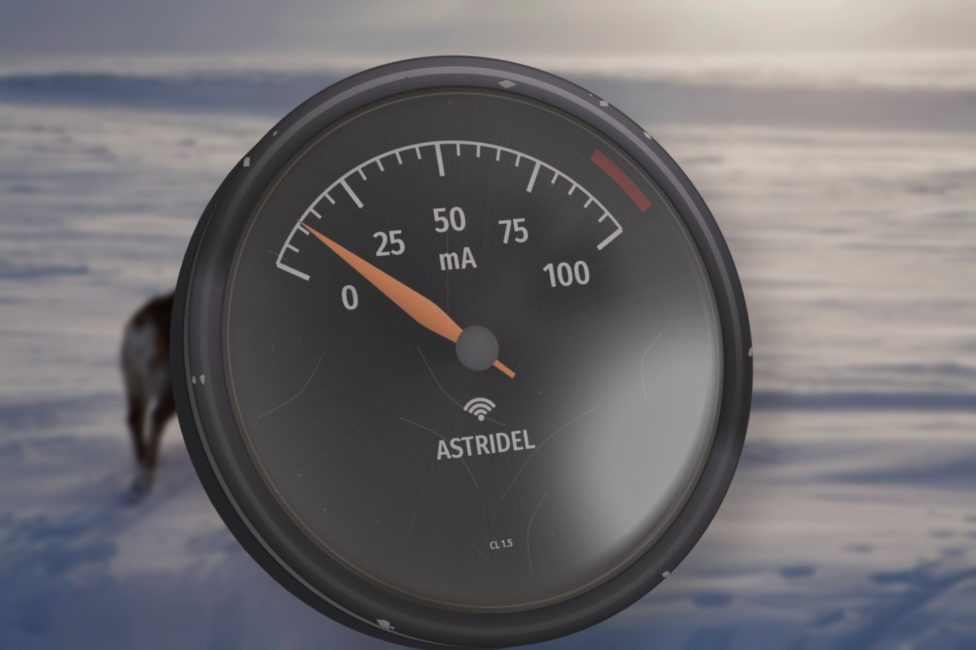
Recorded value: 10 mA
